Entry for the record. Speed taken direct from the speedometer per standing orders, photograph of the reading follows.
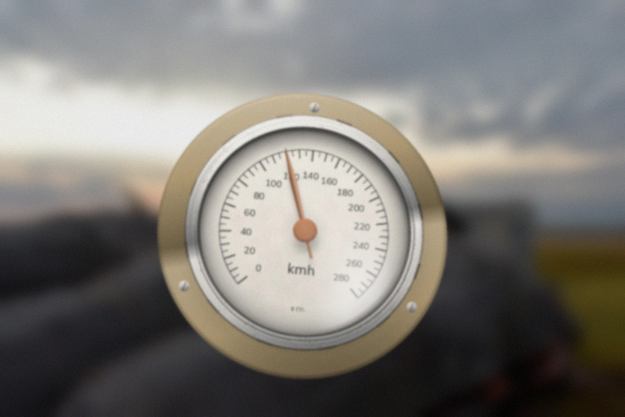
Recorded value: 120 km/h
